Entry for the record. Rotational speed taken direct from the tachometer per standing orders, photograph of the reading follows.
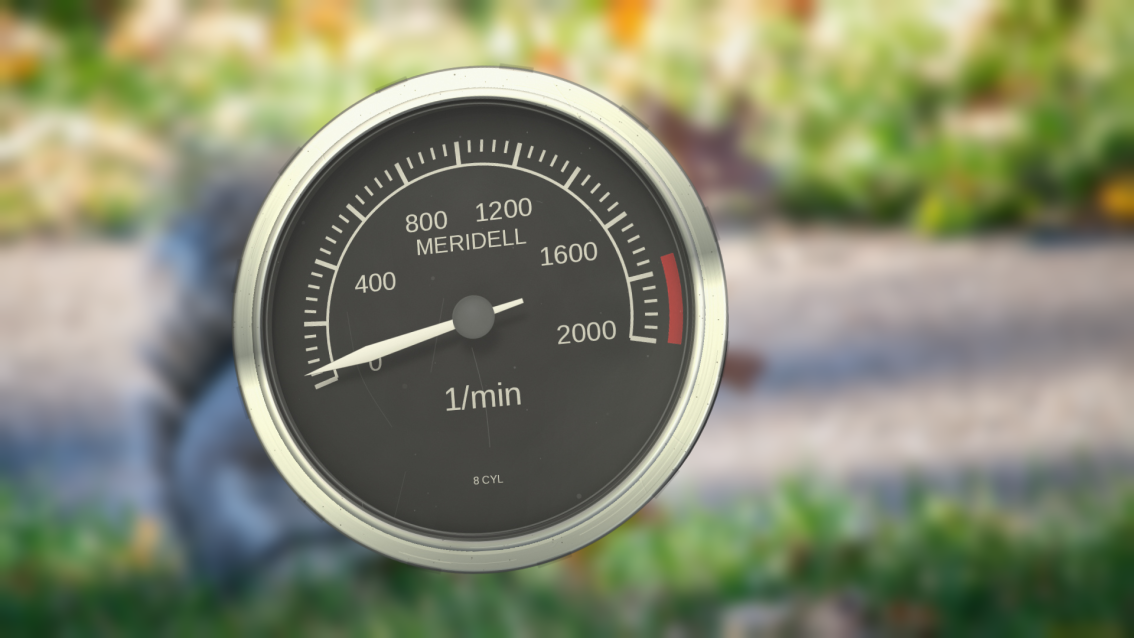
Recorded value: 40 rpm
